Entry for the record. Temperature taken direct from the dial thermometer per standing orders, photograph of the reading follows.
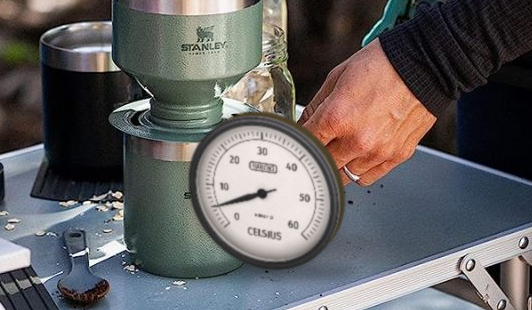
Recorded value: 5 °C
